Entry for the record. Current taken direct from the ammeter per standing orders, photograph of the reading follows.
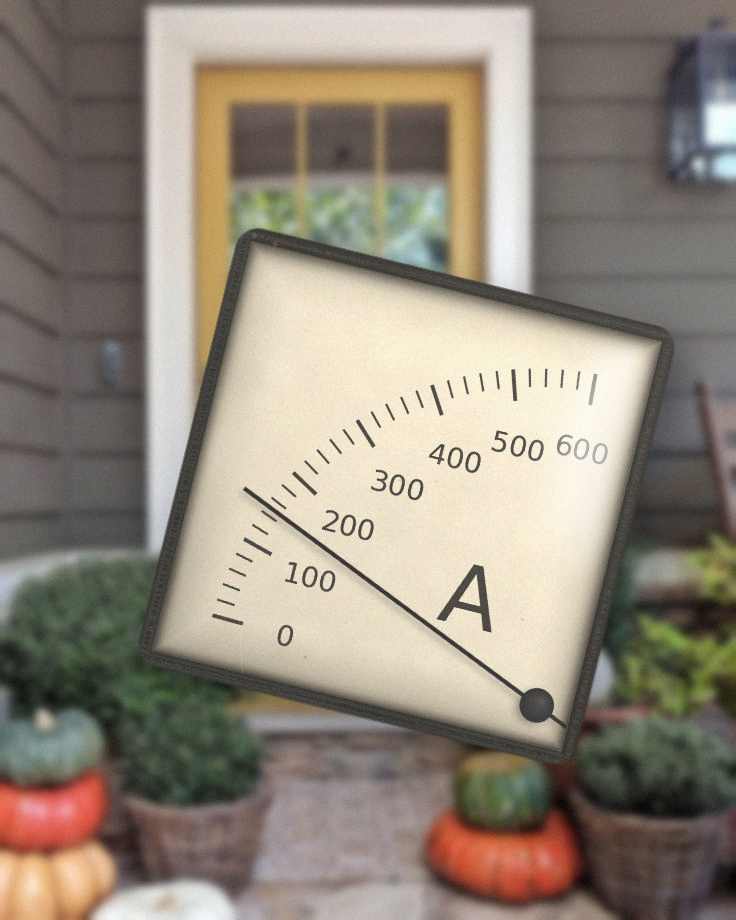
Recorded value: 150 A
